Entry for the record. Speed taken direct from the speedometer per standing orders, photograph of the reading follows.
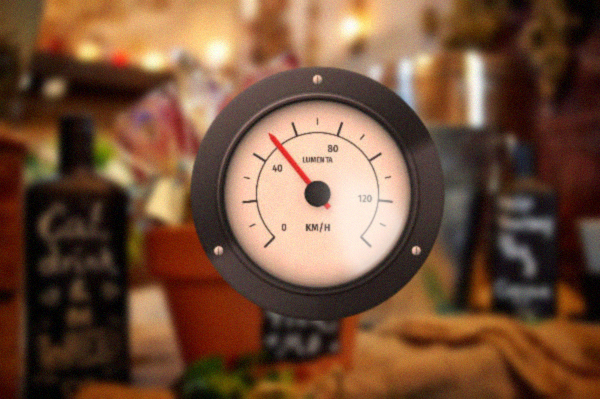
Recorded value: 50 km/h
